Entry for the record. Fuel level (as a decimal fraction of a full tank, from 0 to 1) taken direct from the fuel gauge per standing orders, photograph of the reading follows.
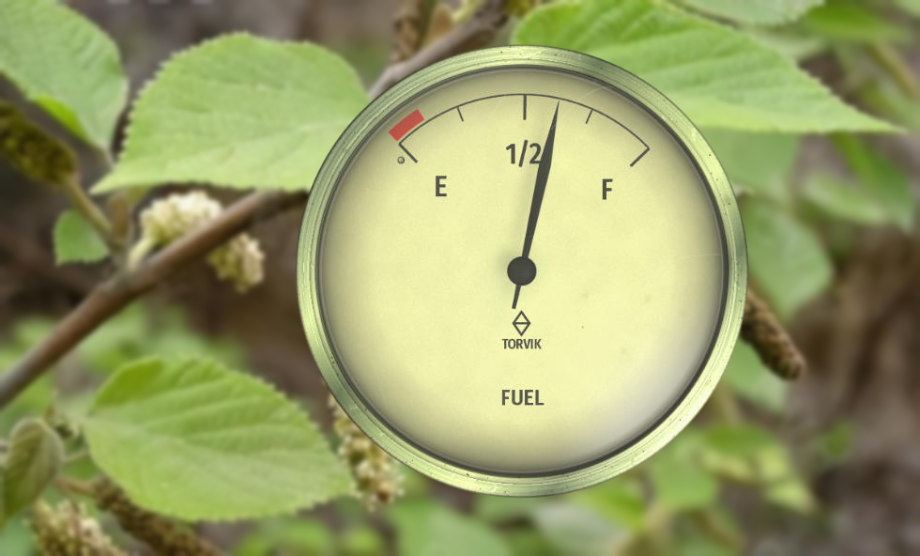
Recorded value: 0.625
